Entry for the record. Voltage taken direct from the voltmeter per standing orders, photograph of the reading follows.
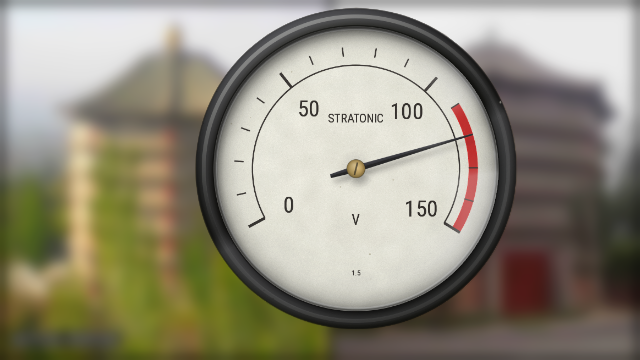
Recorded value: 120 V
